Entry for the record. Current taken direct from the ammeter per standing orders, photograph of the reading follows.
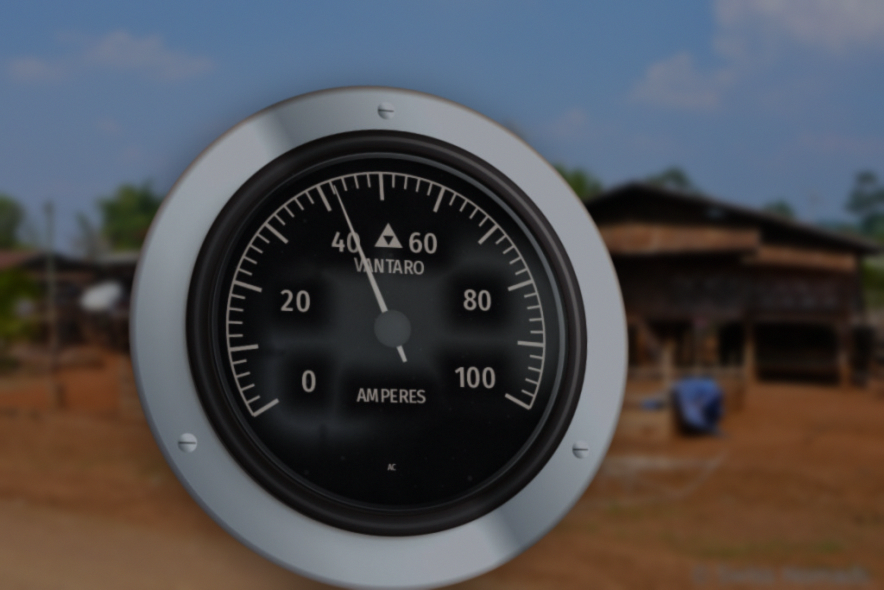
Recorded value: 42 A
